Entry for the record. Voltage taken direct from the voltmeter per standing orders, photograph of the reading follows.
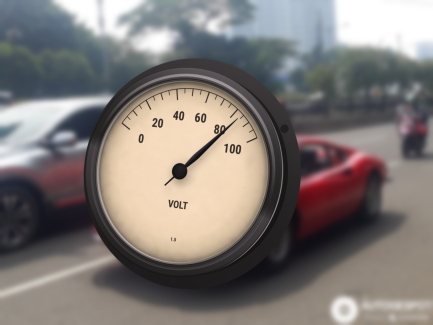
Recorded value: 85 V
